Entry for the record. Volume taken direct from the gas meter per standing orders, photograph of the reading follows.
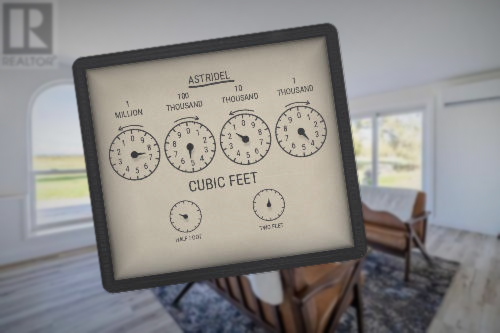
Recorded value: 751400 ft³
